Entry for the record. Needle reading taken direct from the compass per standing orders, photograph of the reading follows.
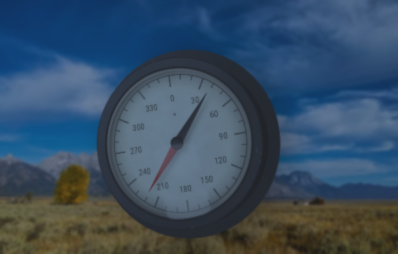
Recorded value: 220 °
